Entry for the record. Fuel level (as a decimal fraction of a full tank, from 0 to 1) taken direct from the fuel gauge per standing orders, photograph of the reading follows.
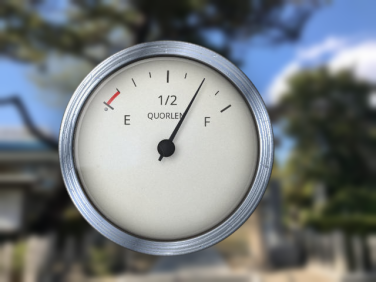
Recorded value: 0.75
